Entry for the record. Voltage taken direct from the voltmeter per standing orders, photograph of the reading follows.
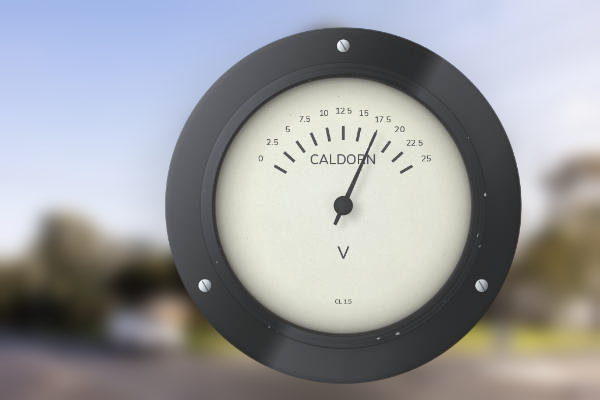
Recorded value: 17.5 V
